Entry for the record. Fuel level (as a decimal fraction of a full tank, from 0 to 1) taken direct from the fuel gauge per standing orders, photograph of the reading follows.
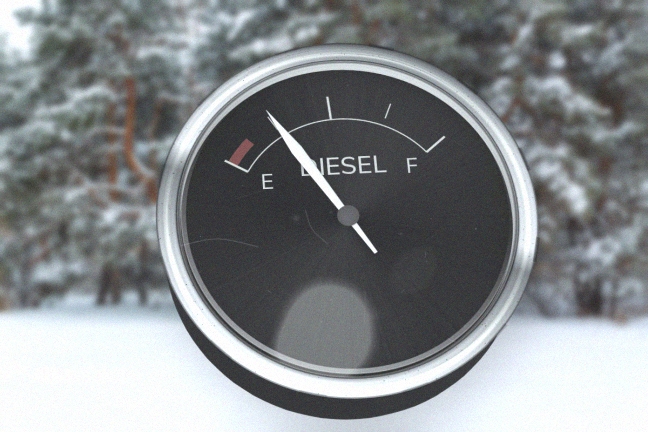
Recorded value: 0.25
